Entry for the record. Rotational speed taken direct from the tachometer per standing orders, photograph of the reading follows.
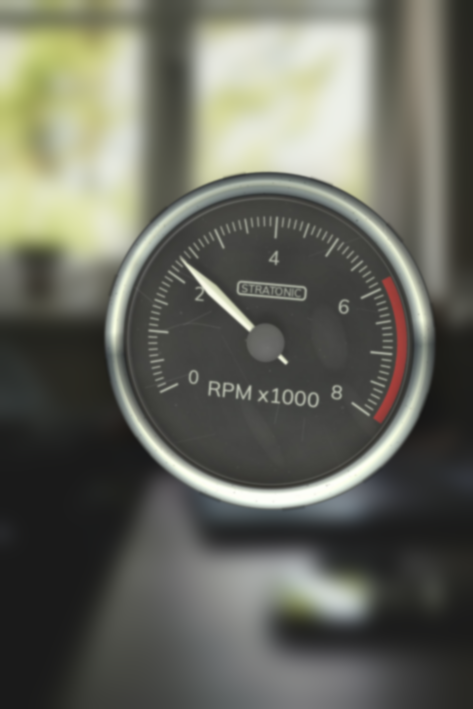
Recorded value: 2300 rpm
